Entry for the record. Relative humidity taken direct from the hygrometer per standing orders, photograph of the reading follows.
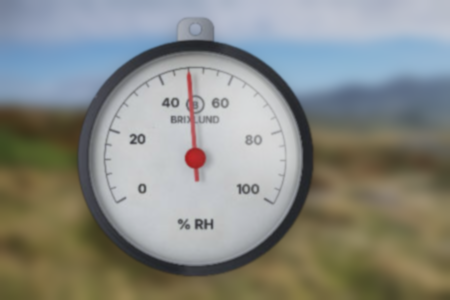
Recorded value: 48 %
